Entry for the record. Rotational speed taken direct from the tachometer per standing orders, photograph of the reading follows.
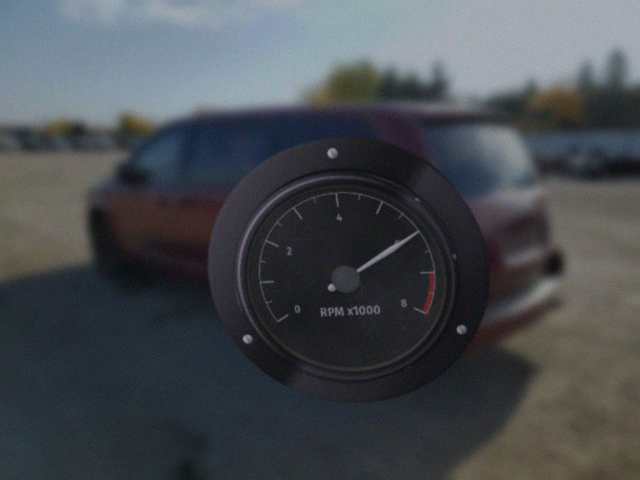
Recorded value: 6000 rpm
